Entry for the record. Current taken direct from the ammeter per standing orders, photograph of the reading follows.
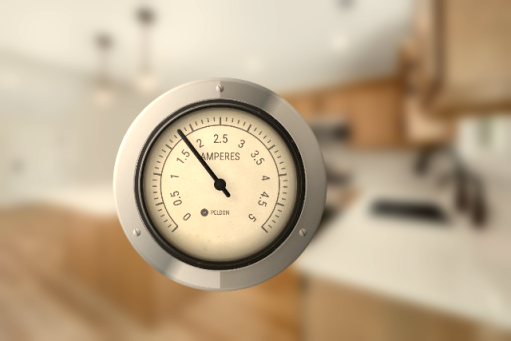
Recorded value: 1.8 A
